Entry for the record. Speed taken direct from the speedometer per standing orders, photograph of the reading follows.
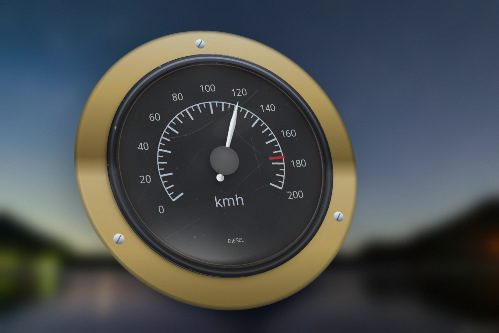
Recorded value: 120 km/h
